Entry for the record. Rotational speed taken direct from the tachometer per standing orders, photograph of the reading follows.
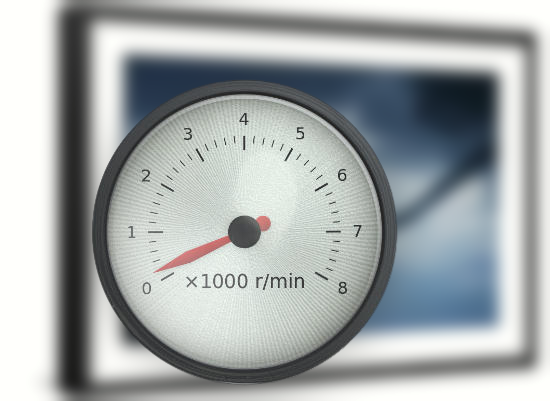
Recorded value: 200 rpm
